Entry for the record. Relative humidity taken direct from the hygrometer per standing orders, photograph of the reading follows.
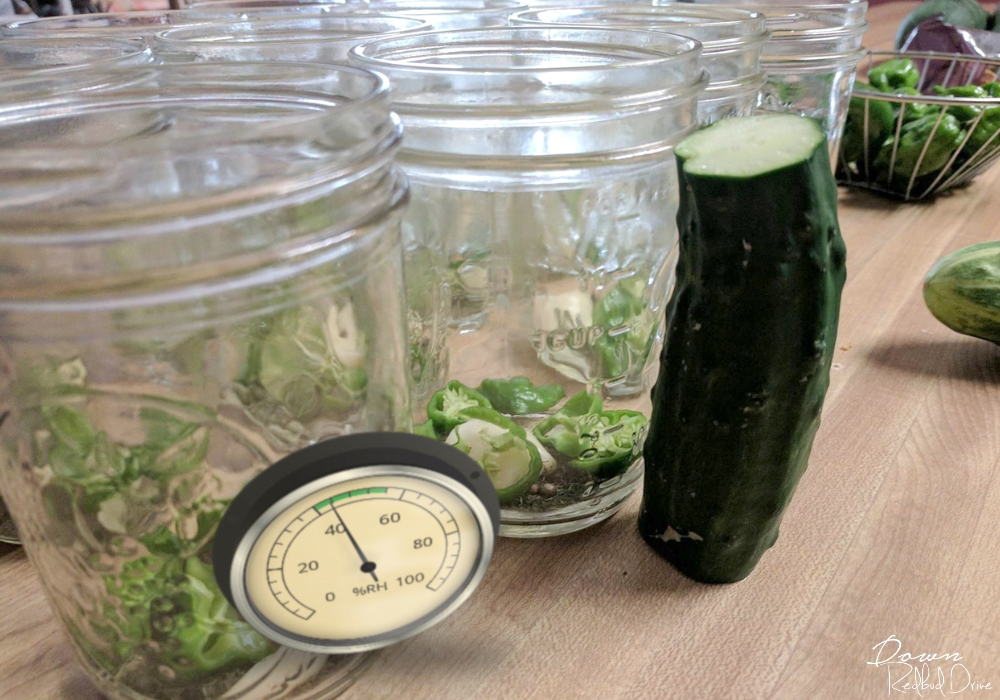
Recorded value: 44 %
